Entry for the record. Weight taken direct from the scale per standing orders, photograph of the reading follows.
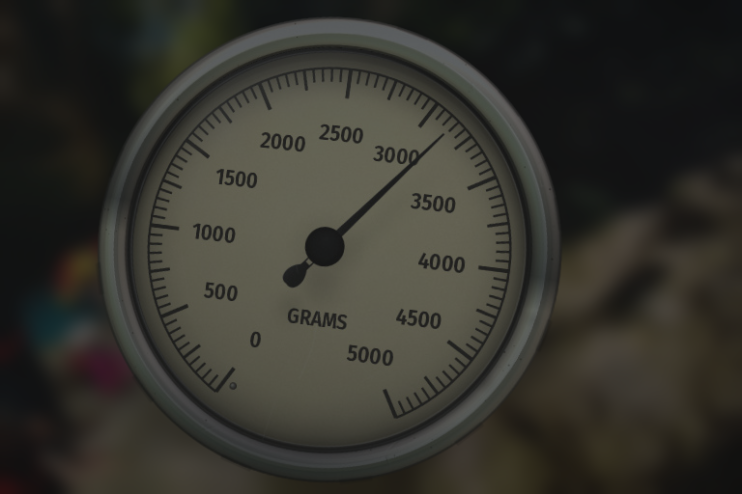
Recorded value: 3150 g
